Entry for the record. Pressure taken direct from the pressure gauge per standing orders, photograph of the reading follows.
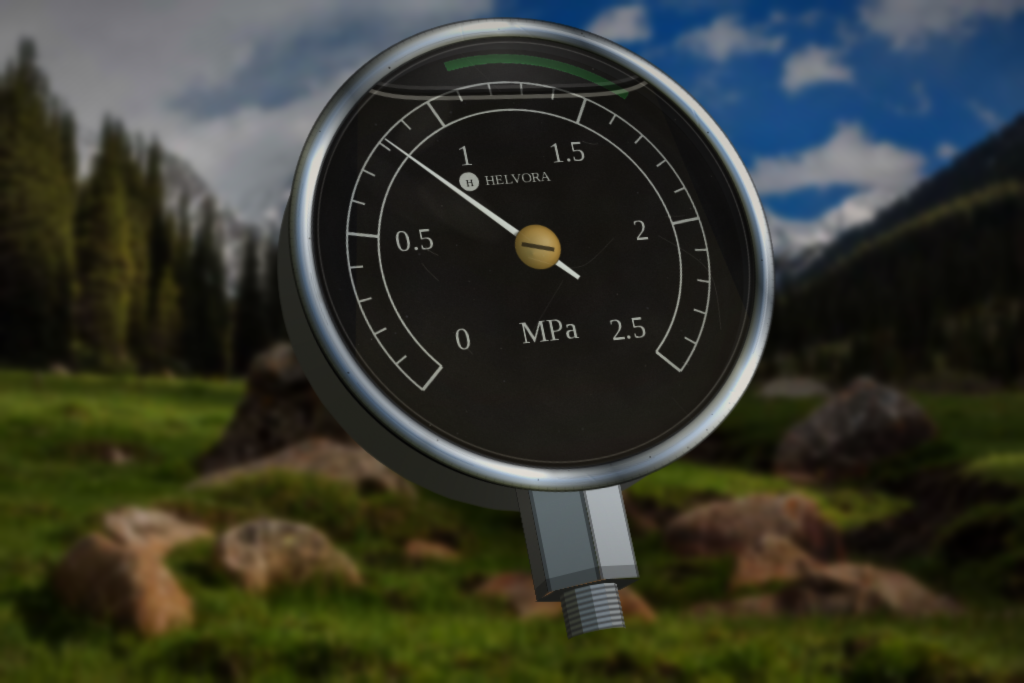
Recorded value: 0.8 MPa
